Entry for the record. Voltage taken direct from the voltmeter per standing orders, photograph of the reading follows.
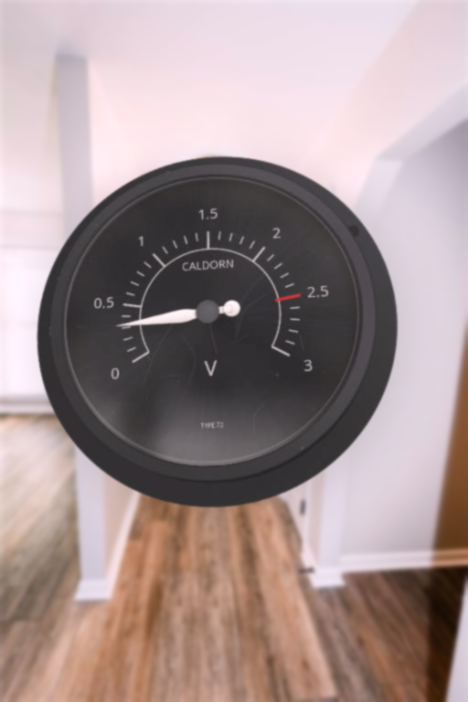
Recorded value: 0.3 V
